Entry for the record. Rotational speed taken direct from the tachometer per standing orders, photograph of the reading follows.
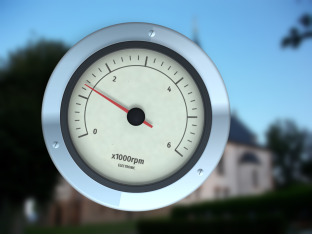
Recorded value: 1300 rpm
